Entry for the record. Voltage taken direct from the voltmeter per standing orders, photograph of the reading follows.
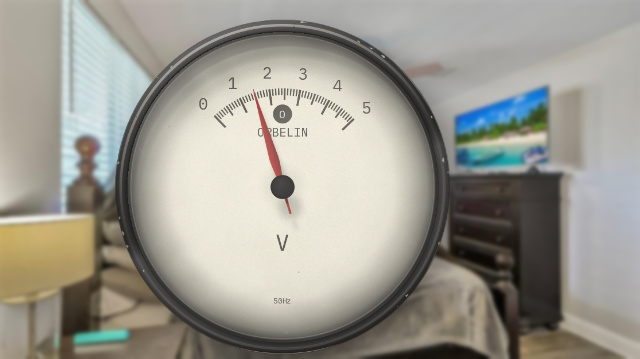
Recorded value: 1.5 V
